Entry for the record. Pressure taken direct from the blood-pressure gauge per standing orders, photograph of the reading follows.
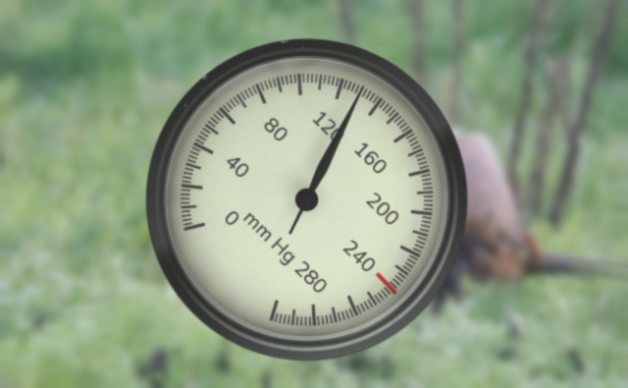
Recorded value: 130 mmHg
